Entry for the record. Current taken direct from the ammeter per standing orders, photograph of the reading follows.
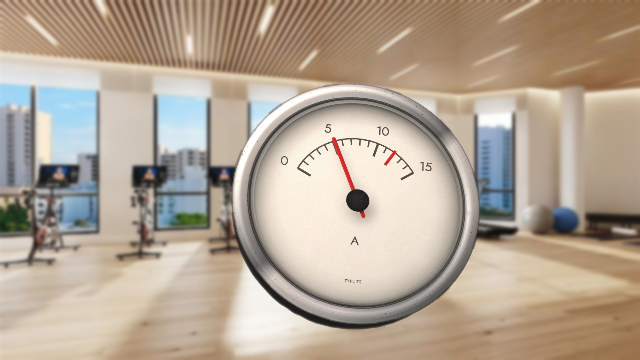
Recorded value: 5 A
